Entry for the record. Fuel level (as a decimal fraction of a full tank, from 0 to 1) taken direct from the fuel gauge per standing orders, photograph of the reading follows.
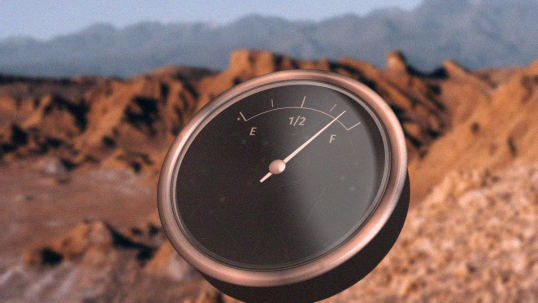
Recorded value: 0.875
